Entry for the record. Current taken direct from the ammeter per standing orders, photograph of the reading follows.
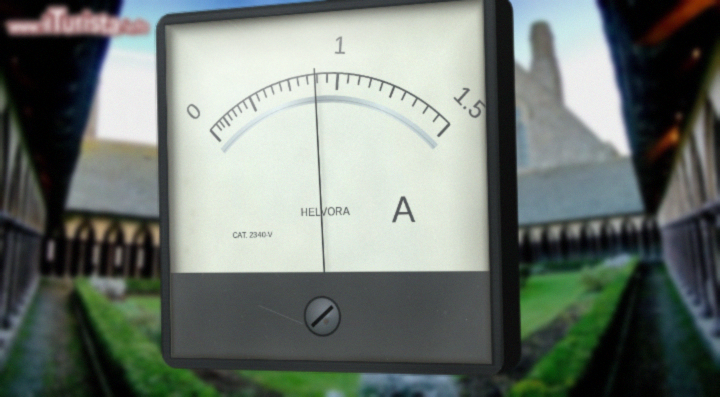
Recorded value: 0.9 A
